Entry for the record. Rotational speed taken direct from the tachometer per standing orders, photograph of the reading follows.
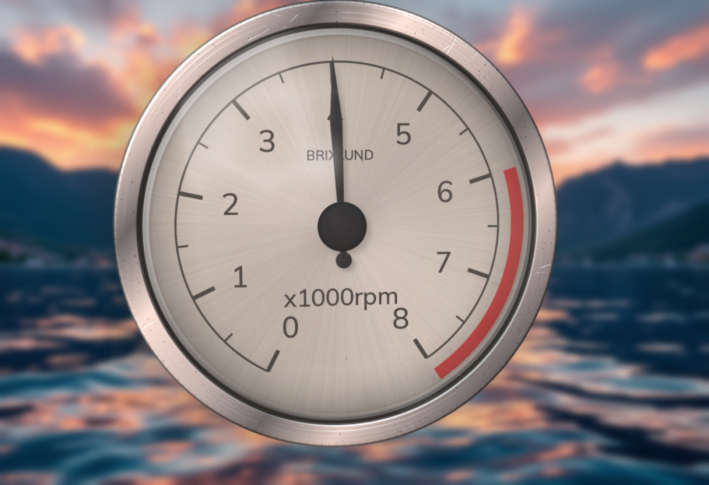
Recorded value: 4000 rpm
